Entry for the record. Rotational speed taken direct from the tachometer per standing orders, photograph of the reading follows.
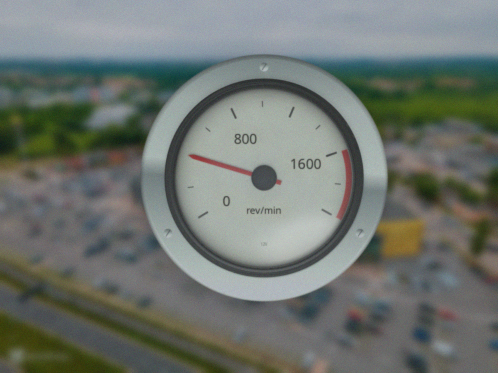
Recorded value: 400 rpm
